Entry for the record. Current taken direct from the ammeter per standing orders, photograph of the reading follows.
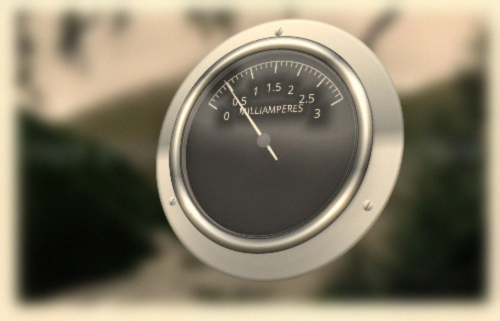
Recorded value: 0.5 mA
